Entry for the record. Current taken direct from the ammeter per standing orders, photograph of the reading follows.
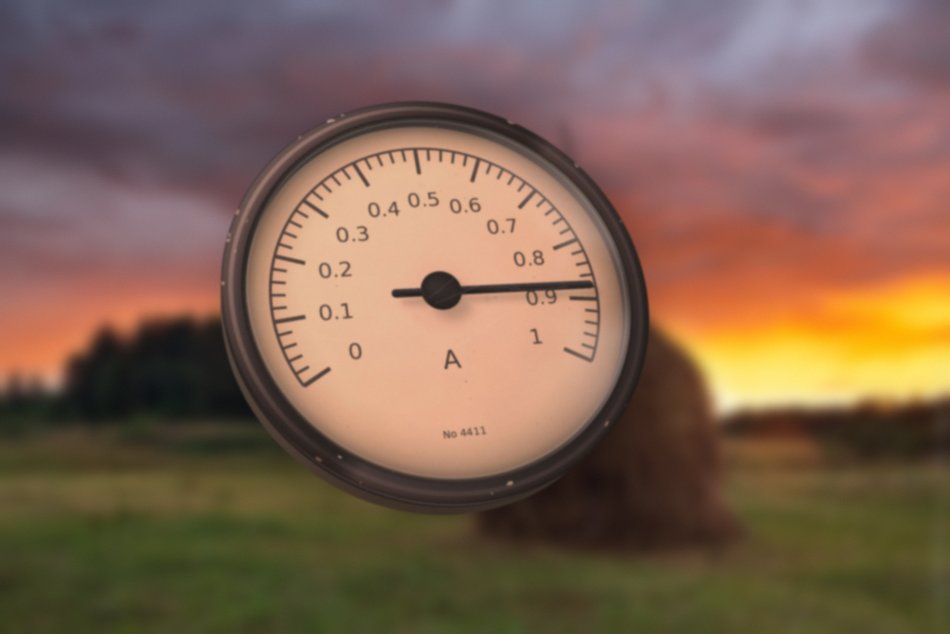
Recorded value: 0.88 A
